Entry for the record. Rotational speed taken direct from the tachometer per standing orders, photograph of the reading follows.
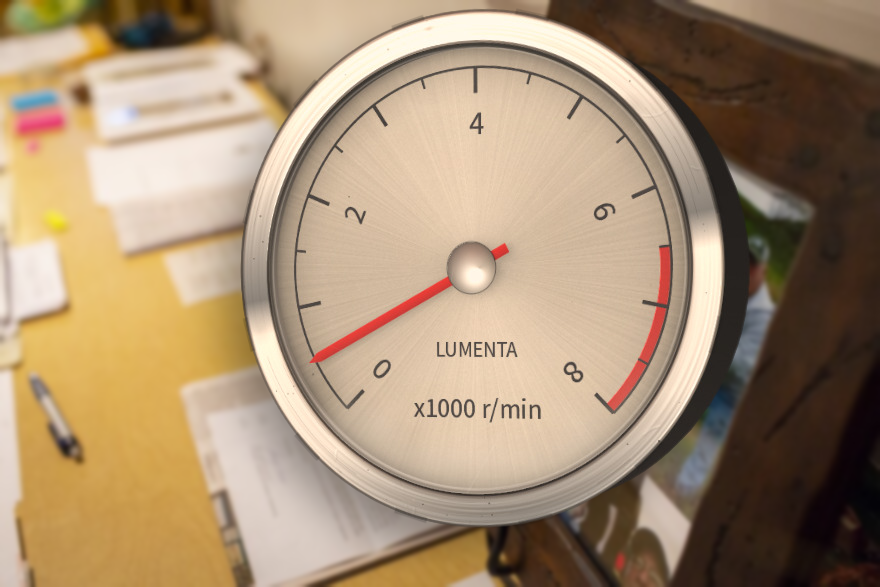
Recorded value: 500 rpm
